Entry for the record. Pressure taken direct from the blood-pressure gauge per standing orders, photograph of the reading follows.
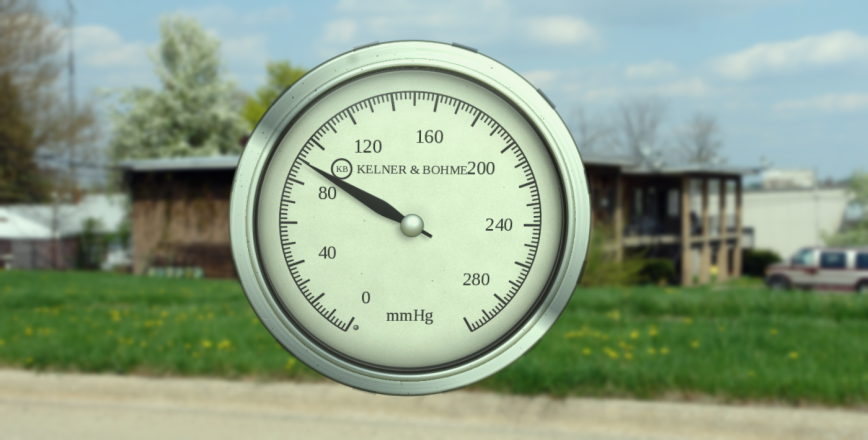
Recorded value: 90 mmHg
